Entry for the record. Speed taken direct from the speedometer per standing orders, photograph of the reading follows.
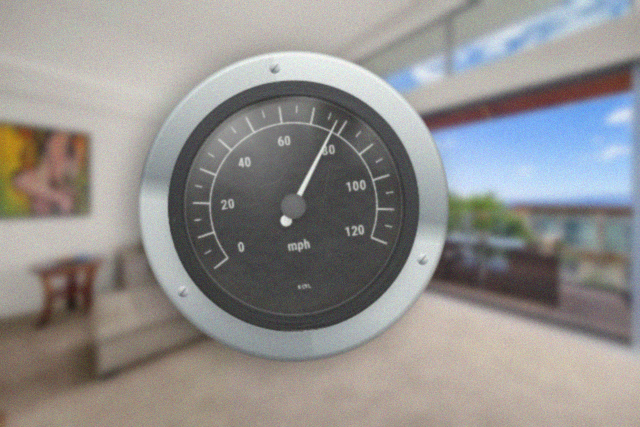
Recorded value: 77.5 mph
